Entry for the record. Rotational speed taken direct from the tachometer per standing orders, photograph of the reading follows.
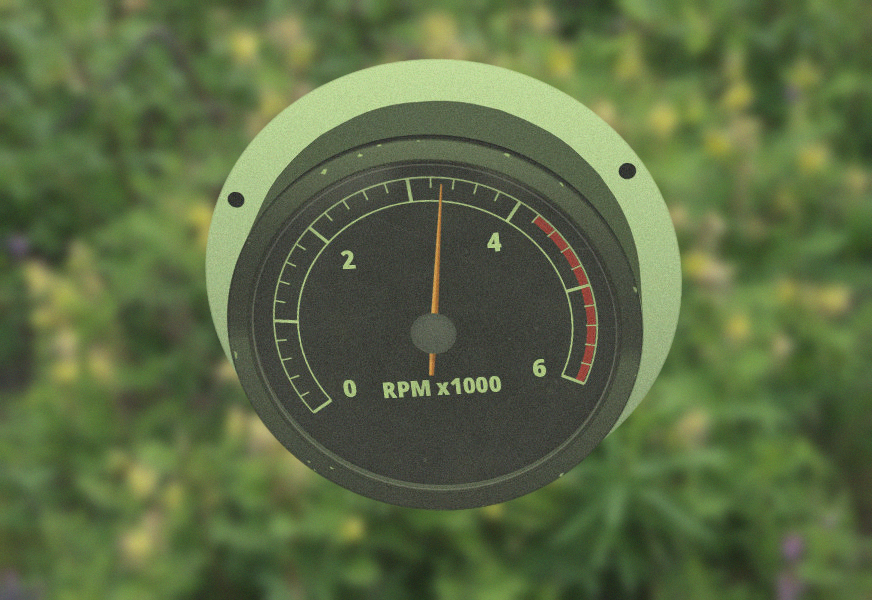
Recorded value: 3300 rpm
